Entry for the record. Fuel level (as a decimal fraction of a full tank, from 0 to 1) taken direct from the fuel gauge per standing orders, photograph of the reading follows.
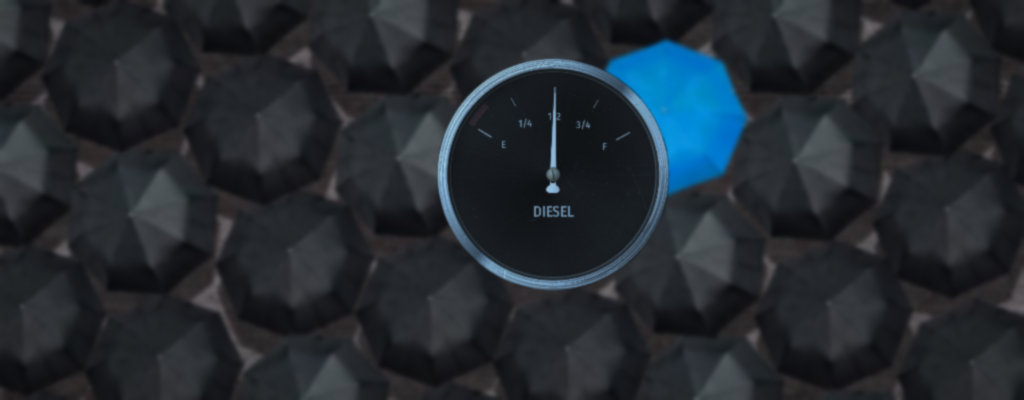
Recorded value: 0.5
